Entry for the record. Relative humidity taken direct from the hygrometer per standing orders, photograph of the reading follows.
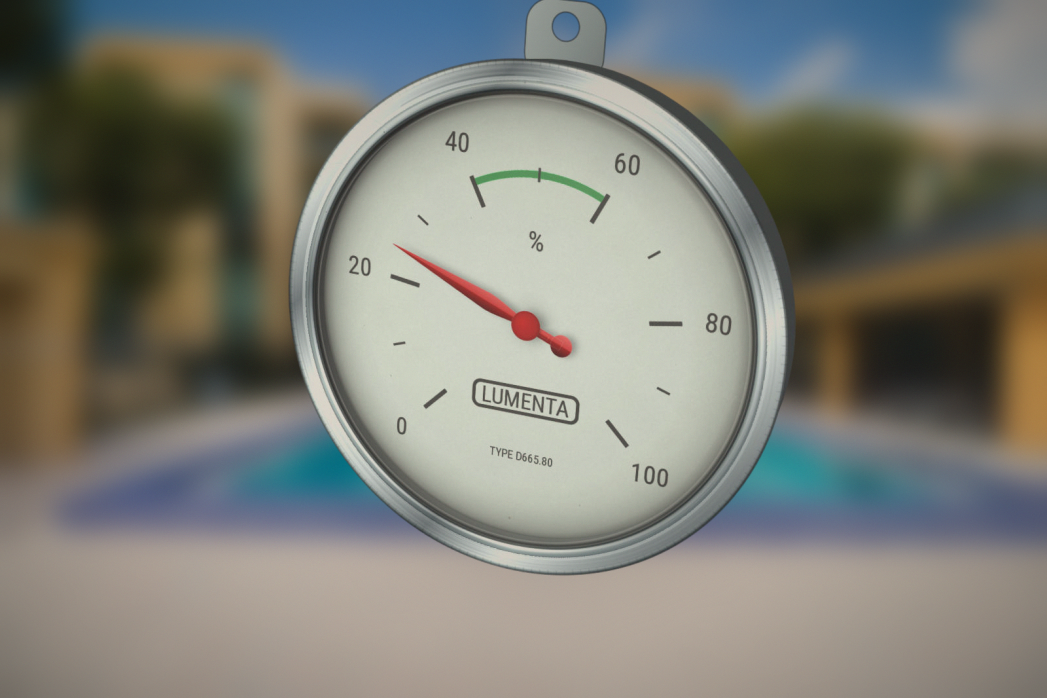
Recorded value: 25 %
